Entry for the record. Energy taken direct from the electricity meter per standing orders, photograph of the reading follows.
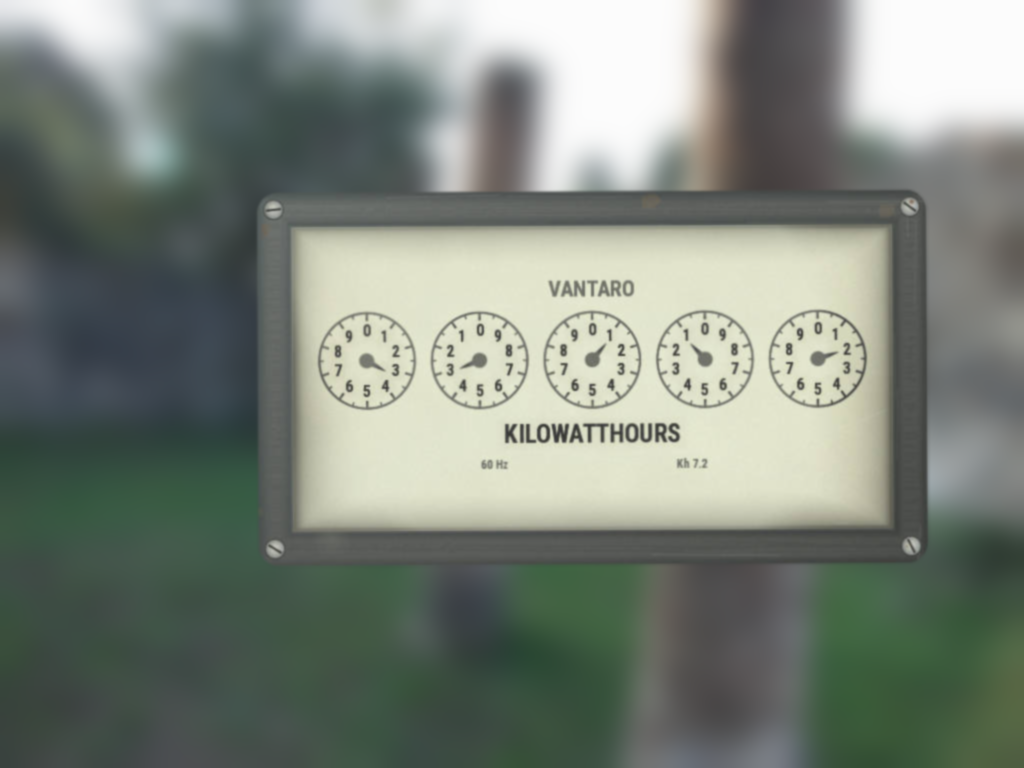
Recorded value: 33112 kWh
